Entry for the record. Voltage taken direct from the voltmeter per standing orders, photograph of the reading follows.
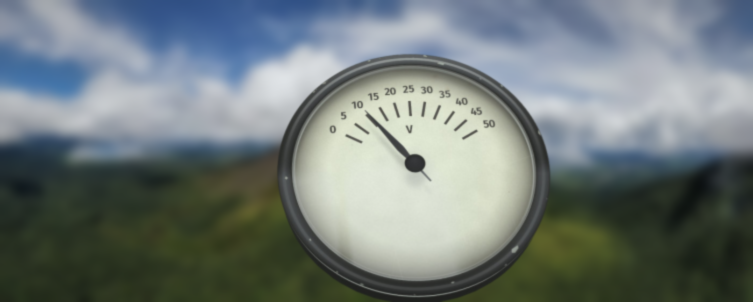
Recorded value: 10 V
